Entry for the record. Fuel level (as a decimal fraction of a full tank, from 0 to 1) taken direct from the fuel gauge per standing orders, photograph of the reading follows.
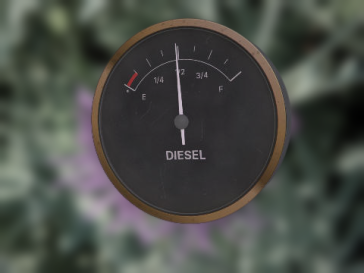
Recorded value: 0.5
